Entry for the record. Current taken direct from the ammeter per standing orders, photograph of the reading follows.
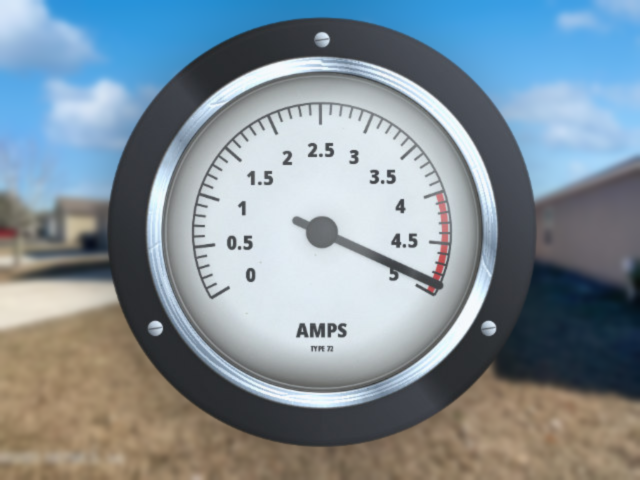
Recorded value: 4.9 A
